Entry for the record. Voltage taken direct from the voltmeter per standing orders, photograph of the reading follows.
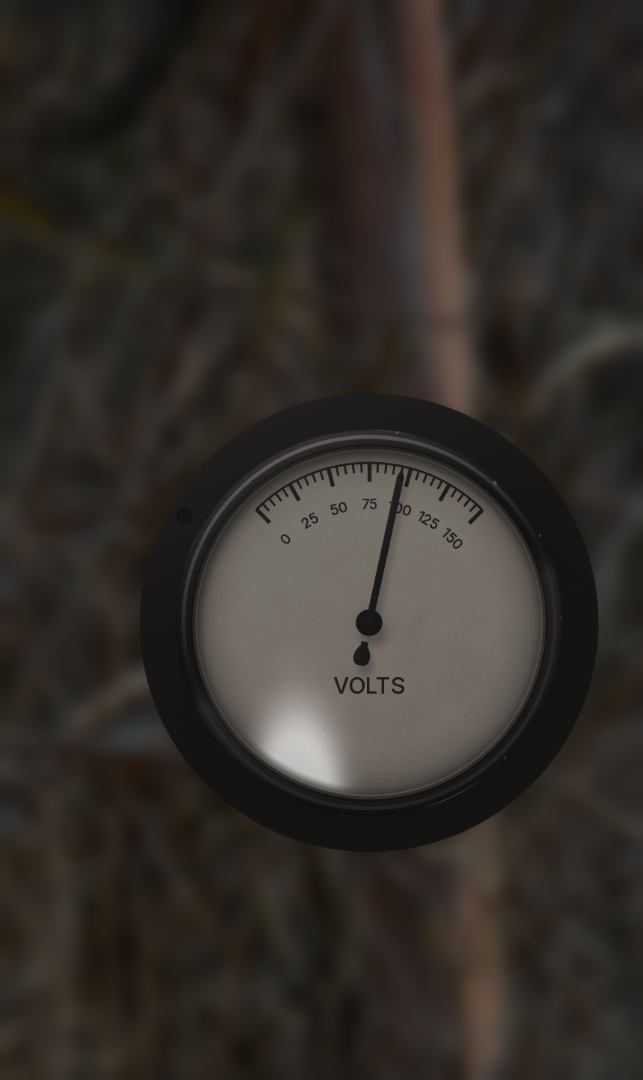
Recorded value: 95 V
